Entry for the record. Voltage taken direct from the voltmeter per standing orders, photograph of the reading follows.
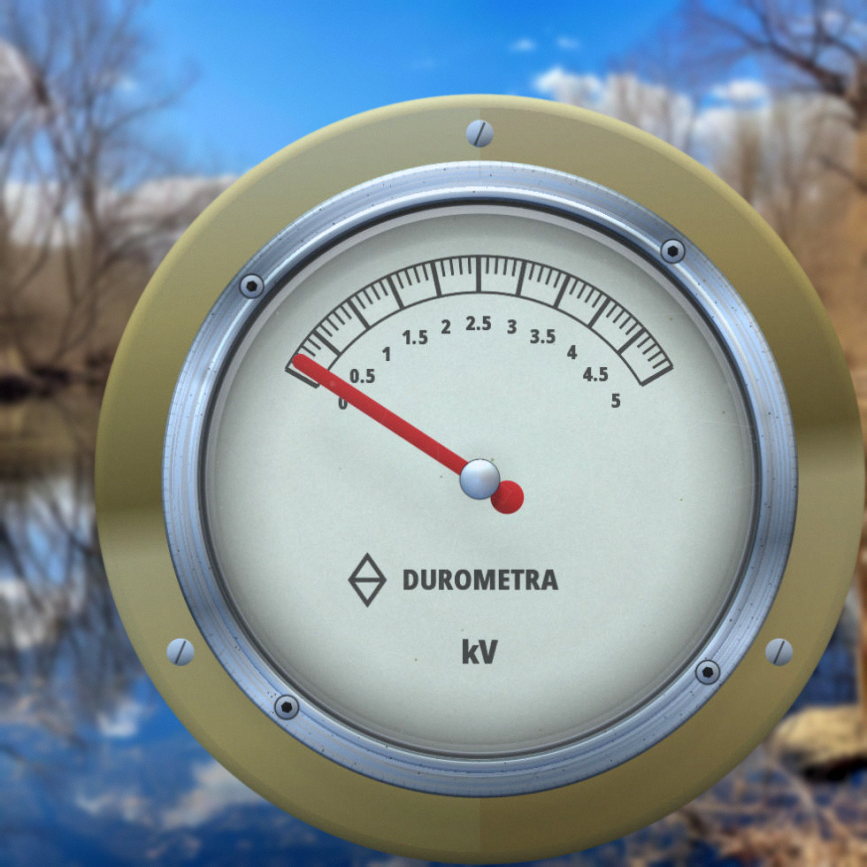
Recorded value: 0.15 kV
